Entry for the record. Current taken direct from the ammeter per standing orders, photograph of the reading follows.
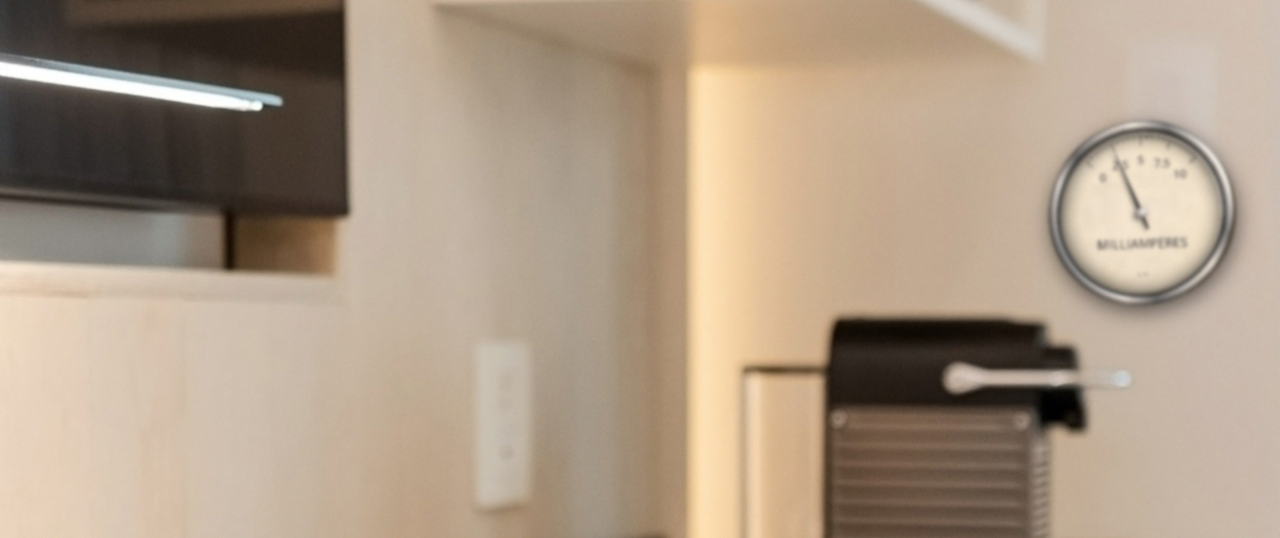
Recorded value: 2.5 mA
